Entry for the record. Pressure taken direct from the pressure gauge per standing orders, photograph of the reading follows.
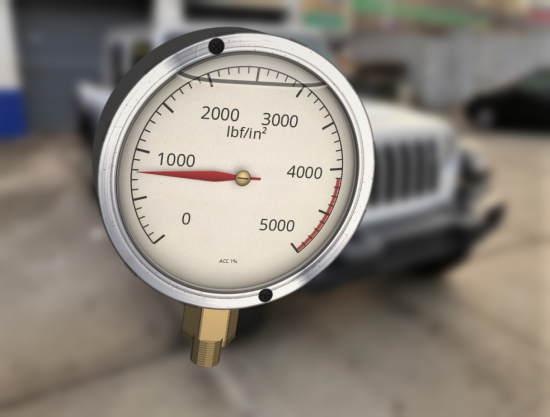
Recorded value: 800 psi
